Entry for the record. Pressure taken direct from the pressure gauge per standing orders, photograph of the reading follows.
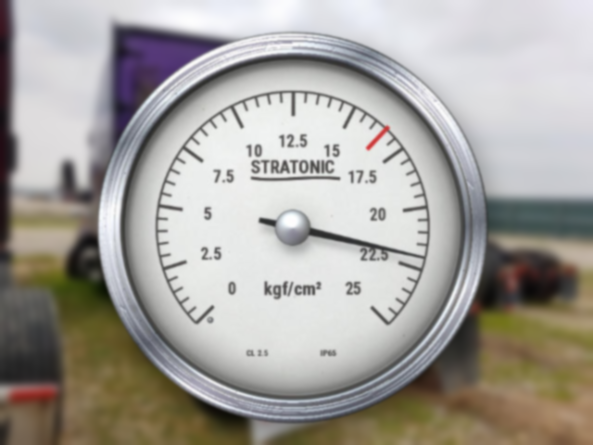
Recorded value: 22 kg/cm²
